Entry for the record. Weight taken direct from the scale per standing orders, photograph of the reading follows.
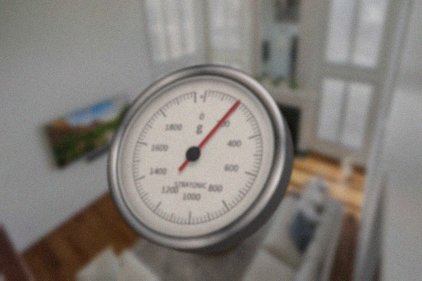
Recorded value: 200 g
